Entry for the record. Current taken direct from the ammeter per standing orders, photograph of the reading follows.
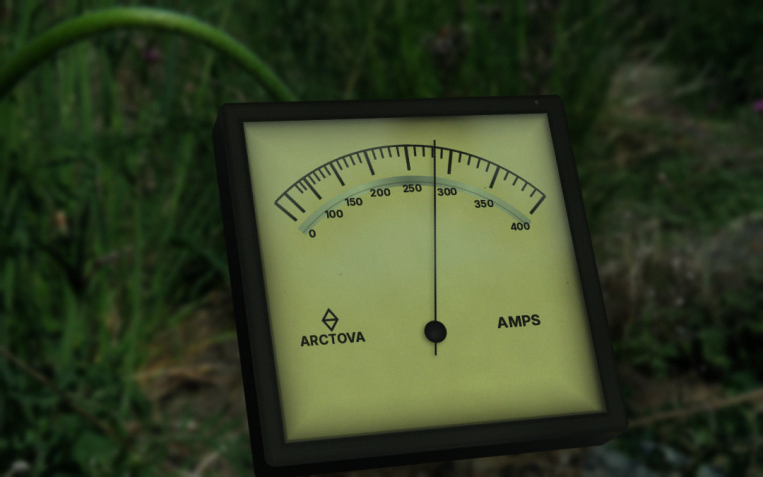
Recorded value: 280 A
